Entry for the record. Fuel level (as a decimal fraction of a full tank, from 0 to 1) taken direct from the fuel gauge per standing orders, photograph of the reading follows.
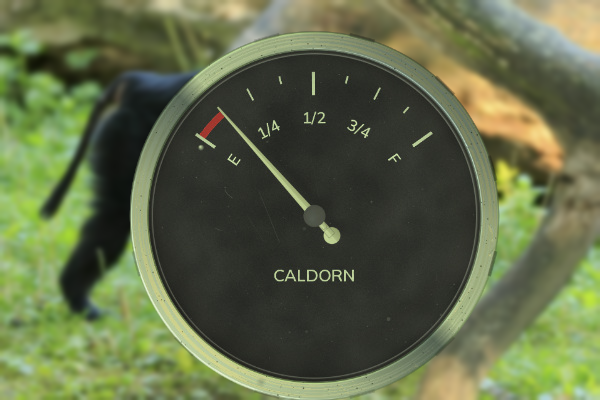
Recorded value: 0.125
